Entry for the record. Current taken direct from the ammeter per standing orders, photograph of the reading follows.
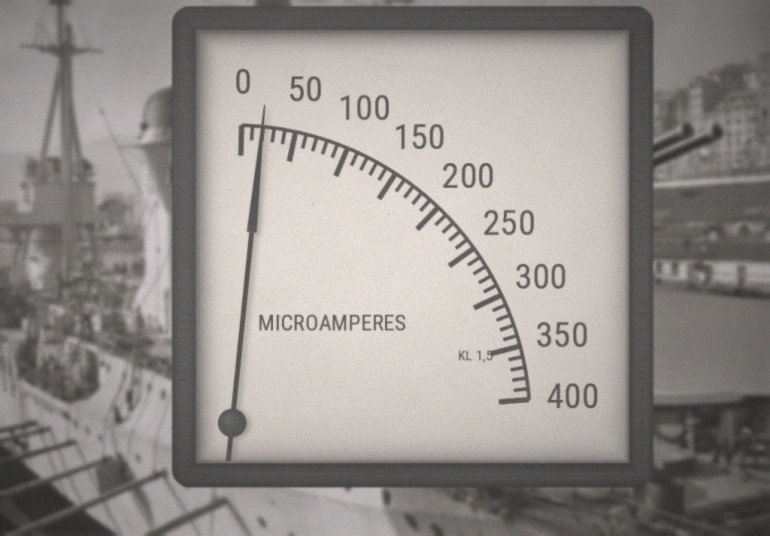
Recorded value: 20 µA
